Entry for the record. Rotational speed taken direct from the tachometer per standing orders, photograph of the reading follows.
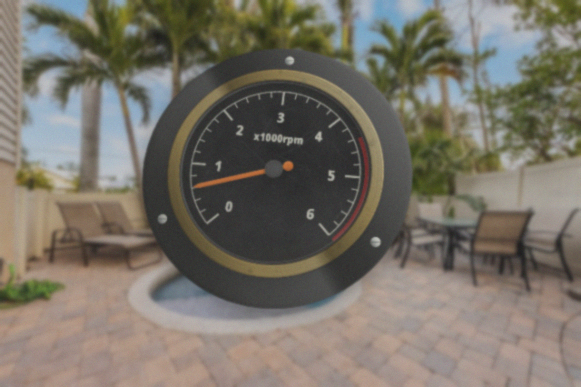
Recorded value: 600 rpm
